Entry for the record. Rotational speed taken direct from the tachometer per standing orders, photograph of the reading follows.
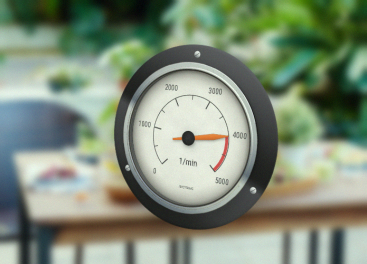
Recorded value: 4000 rpm
